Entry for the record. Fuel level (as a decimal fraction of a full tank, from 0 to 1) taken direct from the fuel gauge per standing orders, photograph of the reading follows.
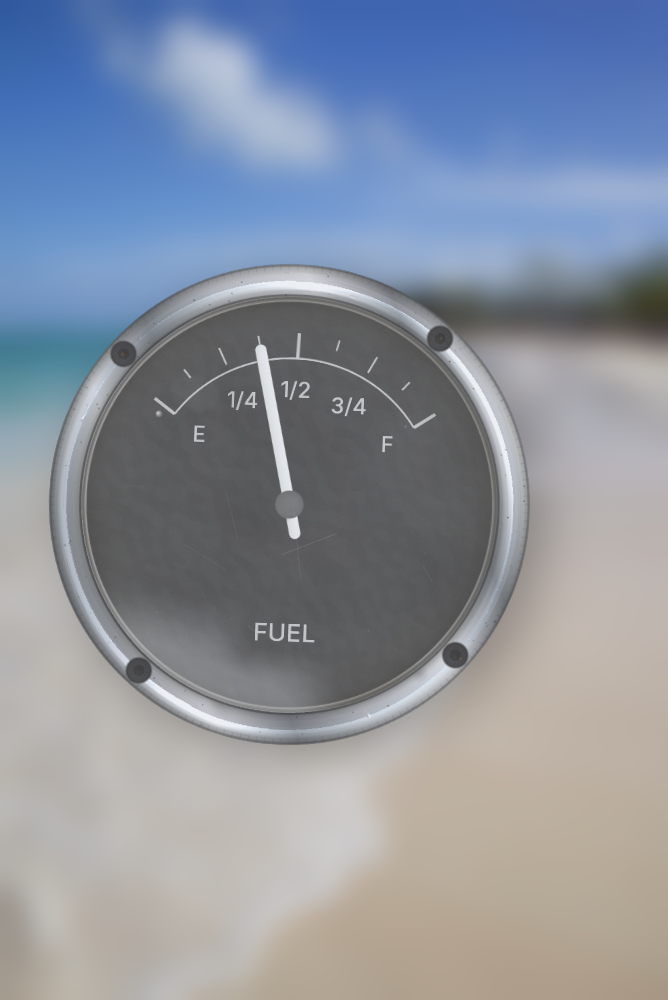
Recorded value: 0.375
